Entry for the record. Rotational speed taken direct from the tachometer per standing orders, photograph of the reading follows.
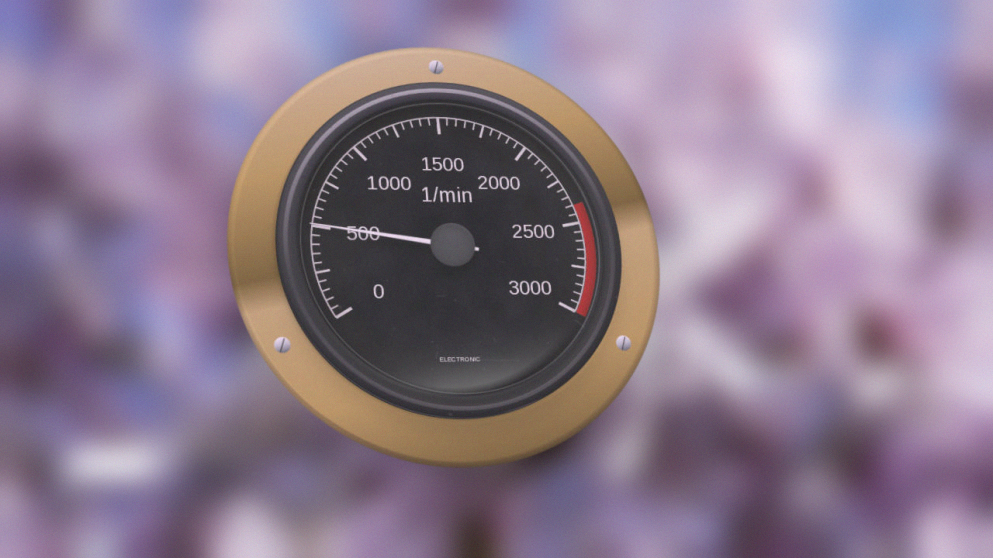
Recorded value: 500 rpm
